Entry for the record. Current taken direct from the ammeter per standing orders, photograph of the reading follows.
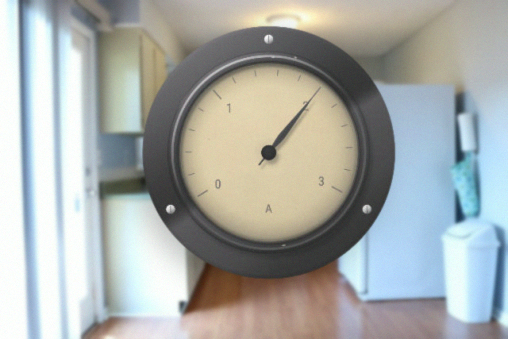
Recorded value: 2 A
